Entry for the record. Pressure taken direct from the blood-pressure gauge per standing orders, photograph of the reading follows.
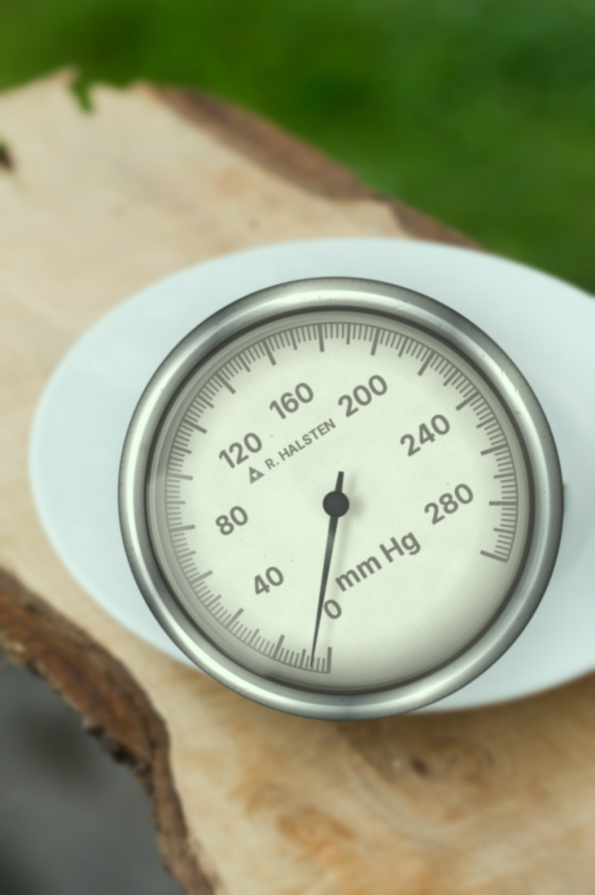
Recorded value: 6 mmHg
